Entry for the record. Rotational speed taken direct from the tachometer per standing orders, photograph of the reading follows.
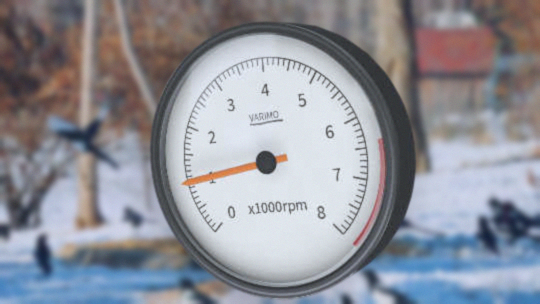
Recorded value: 1000 rpm
